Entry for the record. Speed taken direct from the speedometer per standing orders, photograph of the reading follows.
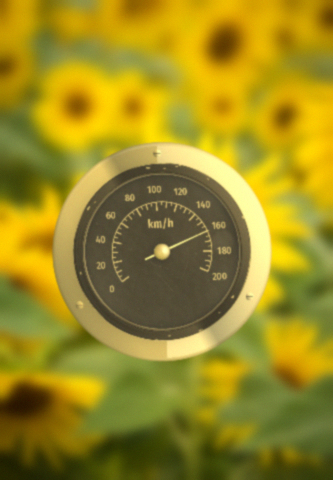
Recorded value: 160 km/h
